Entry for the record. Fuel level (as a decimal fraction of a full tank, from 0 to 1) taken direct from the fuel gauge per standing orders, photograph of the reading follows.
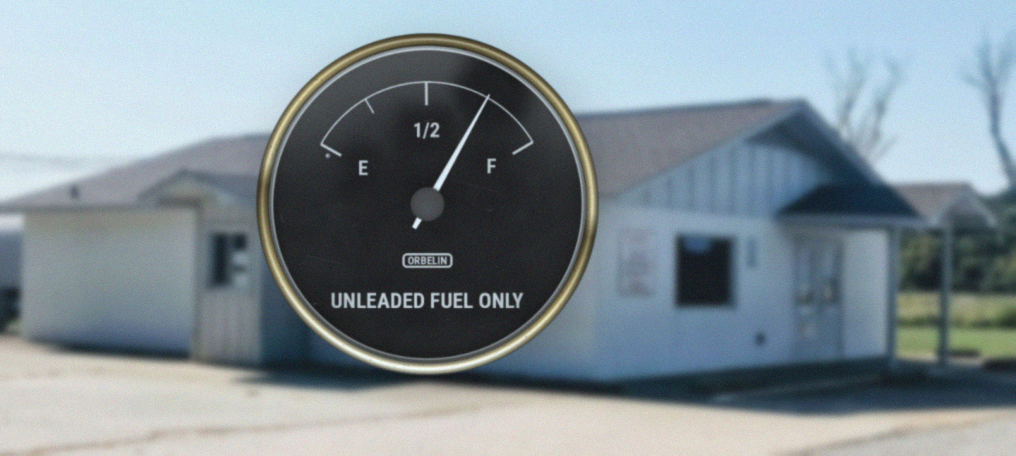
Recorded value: 0.75
